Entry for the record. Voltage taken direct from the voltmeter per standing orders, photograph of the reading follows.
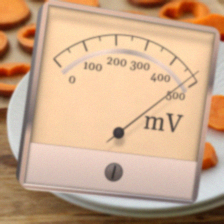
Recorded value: 475 mV
